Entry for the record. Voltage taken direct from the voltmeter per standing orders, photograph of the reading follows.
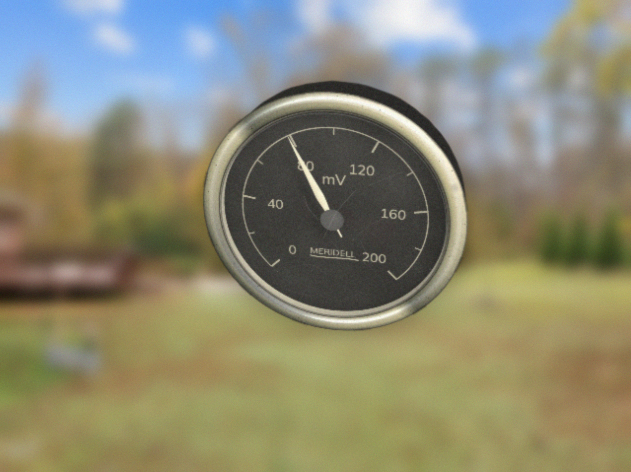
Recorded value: 80 mV
